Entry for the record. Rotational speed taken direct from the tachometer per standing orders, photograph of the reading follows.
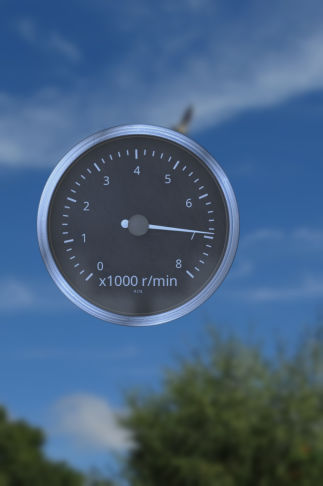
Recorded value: 6900 rpm
